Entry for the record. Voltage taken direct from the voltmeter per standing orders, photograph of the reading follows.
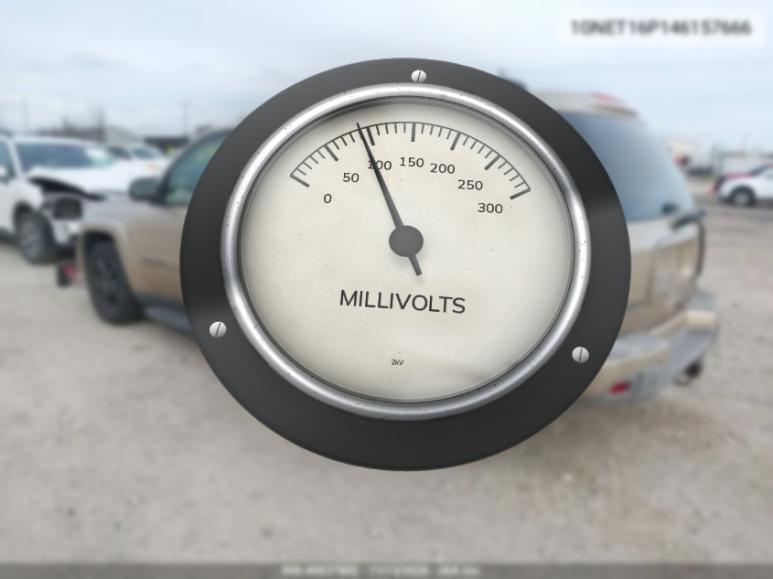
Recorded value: 90 mV
